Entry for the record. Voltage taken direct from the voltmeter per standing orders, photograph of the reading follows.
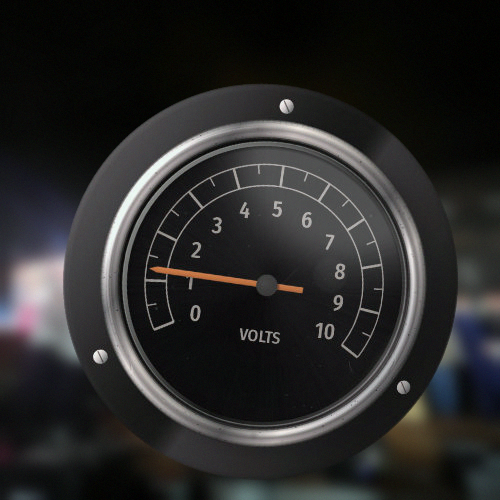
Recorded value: 1.25 V
